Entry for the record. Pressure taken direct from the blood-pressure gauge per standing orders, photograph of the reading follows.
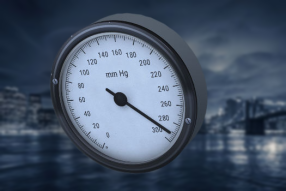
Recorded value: 290 mmHg
